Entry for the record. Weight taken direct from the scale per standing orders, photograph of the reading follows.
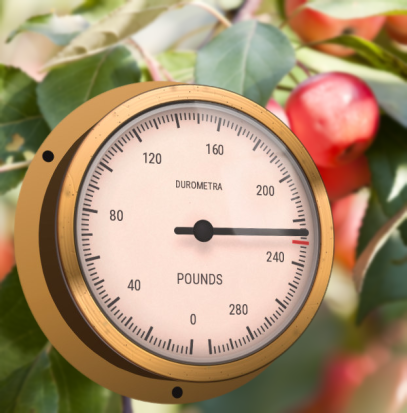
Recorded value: 226 lb
